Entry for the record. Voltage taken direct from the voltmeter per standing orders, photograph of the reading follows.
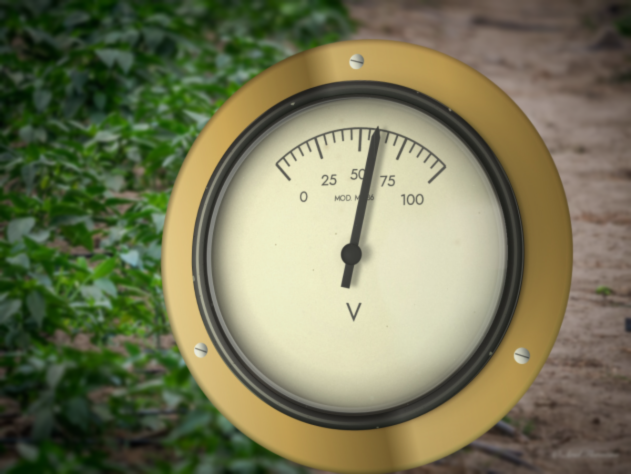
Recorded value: 60 V
